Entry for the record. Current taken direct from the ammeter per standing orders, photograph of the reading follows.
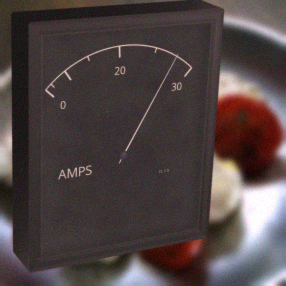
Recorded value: 27.5 A
